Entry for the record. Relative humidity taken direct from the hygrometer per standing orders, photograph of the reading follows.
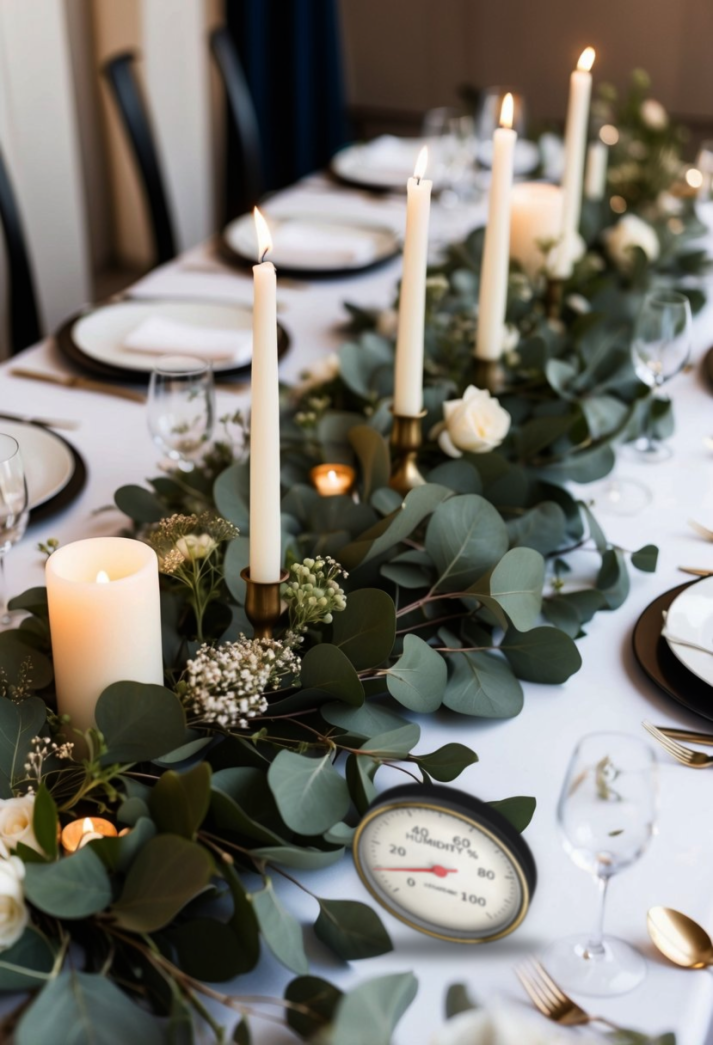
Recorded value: 10 %
